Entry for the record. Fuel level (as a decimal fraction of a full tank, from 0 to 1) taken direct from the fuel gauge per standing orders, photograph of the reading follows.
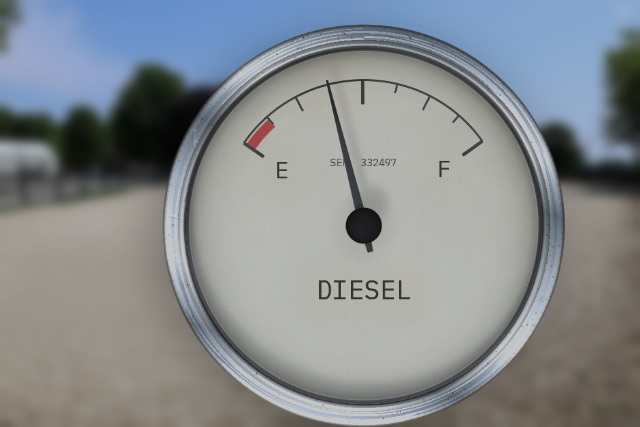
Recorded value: 0.375
